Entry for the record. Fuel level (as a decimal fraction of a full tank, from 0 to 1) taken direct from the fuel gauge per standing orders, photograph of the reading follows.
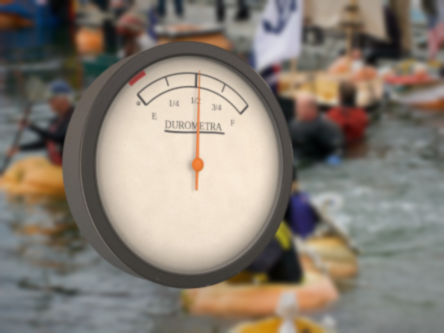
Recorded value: 0.5
